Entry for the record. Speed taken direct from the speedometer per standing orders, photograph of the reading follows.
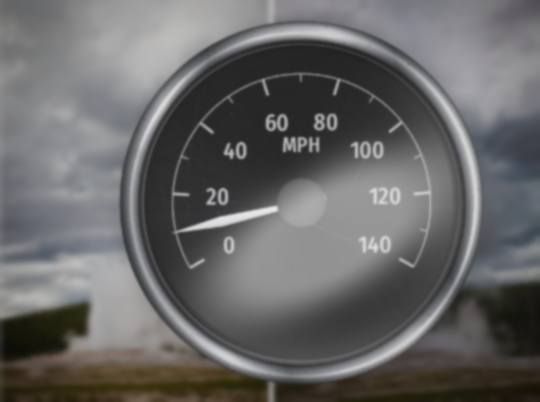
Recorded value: 10 mph
